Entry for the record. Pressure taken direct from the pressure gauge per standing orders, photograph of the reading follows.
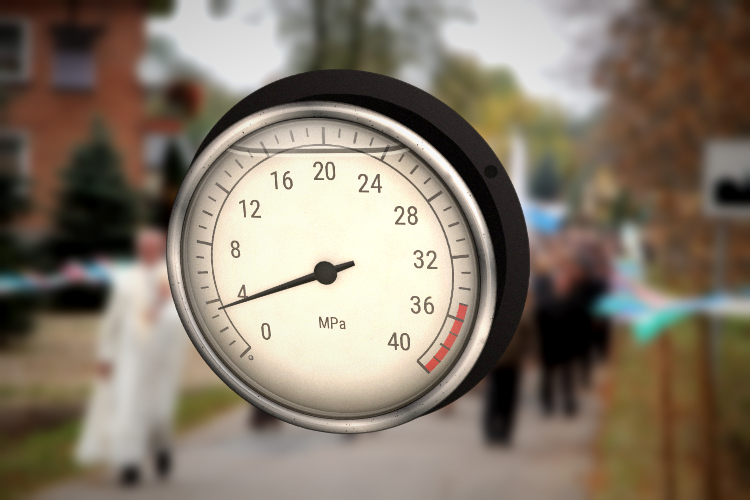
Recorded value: 3.5 MPa
